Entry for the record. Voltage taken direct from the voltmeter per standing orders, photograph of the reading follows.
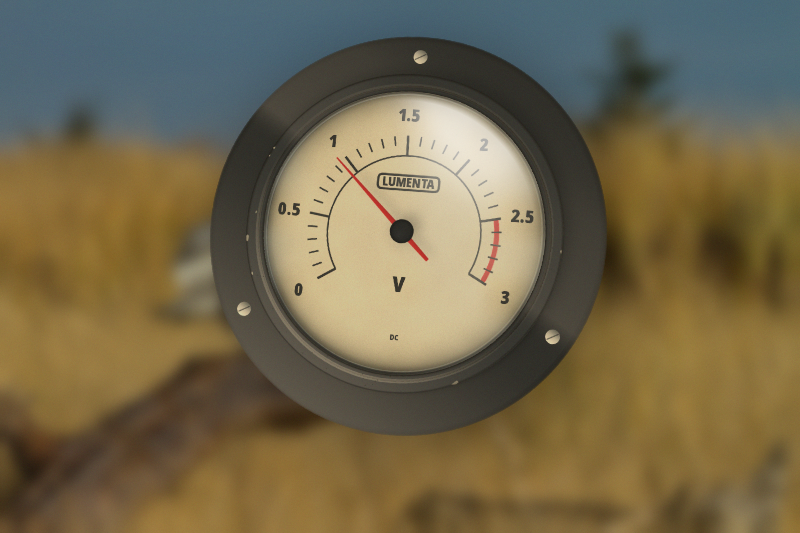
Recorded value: 0.95 V
